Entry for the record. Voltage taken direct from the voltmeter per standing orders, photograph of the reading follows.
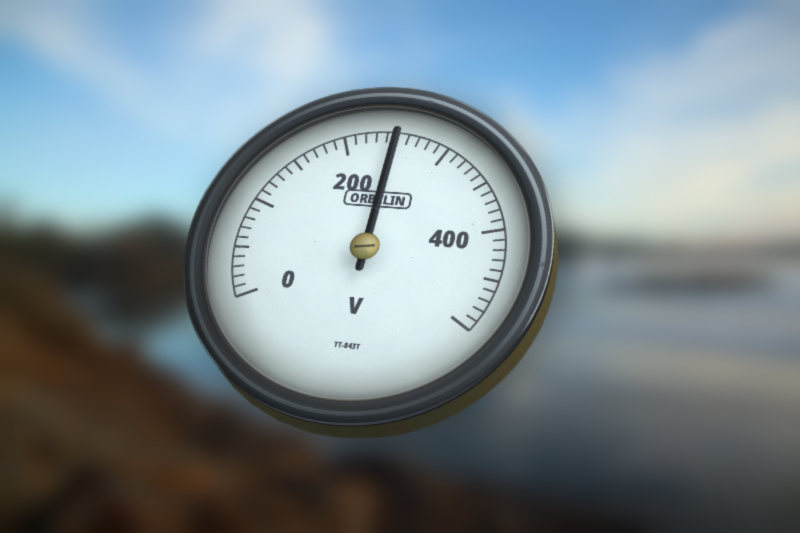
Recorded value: 250 V
